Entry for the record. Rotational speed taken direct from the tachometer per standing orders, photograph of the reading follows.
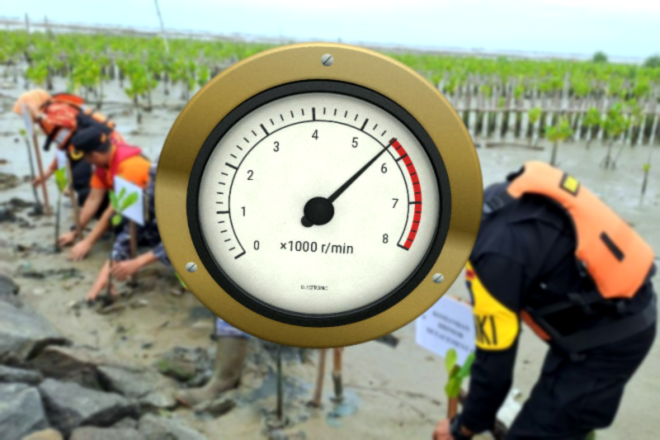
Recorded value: 5600 rpm
